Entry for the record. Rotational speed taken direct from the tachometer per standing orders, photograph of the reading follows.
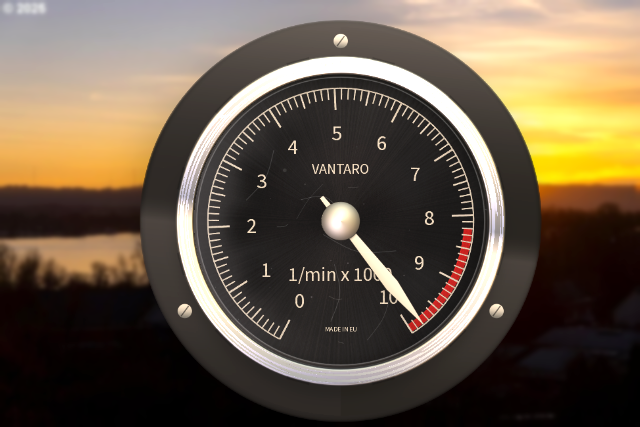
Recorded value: 9800 rpm
